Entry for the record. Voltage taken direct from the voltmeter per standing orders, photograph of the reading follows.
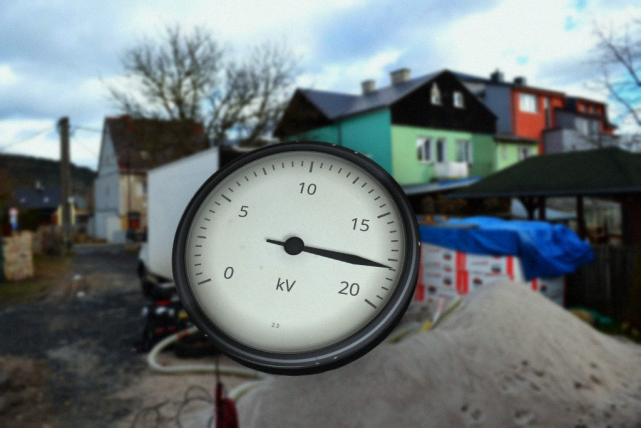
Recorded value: 18 kV
